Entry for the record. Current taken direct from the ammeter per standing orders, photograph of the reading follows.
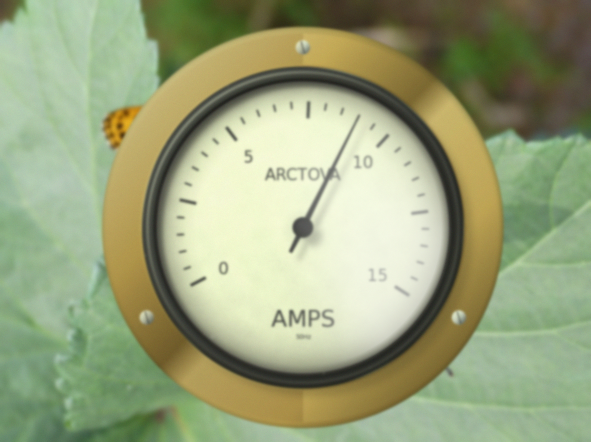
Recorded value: 9 A
